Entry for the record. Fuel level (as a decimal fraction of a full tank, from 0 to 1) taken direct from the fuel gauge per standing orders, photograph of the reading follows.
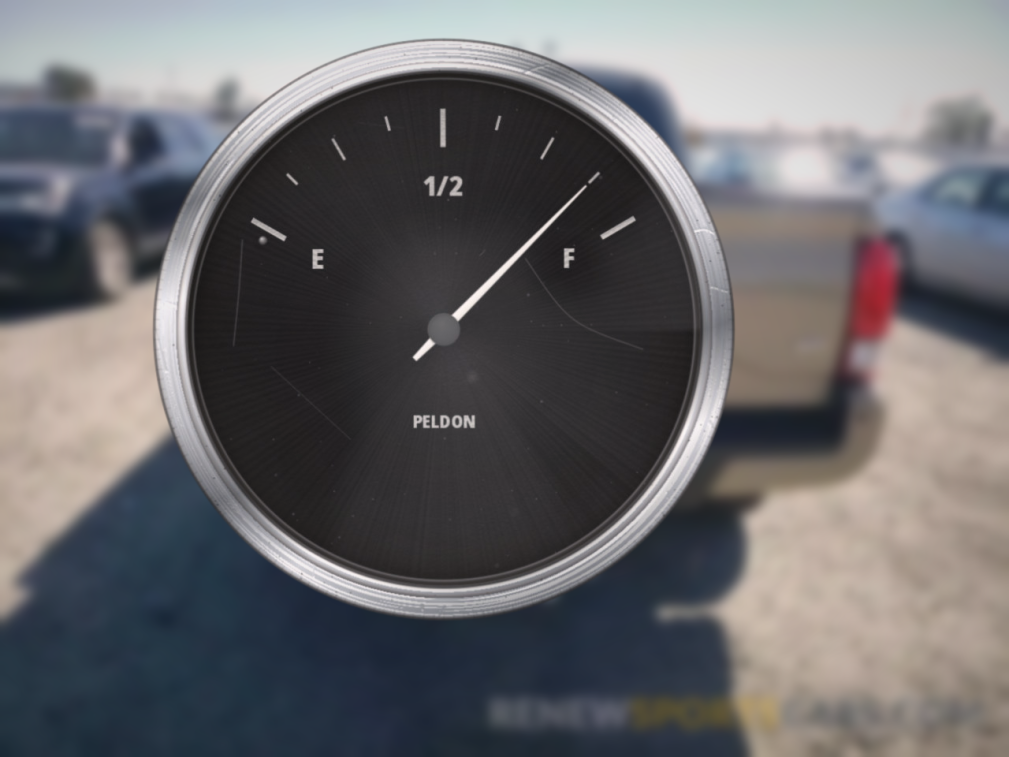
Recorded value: 0.875
